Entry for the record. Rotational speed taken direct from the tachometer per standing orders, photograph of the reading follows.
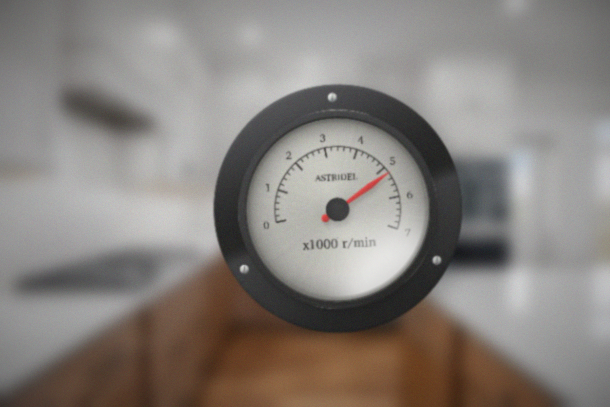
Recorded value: 5200 rpm
